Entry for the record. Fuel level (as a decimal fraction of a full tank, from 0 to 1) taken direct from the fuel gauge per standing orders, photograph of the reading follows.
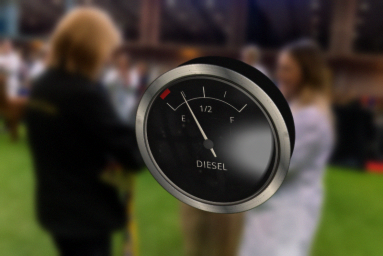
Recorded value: 0.25
